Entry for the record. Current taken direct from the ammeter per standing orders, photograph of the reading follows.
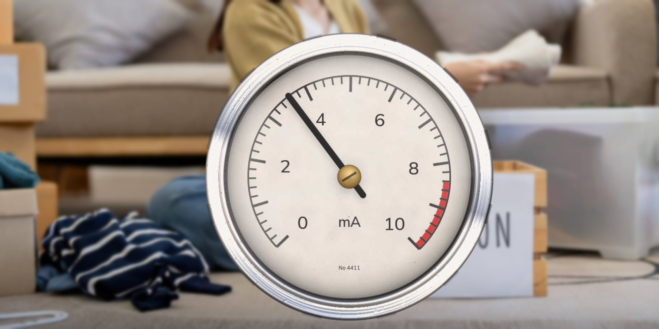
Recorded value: 3.6 mA
